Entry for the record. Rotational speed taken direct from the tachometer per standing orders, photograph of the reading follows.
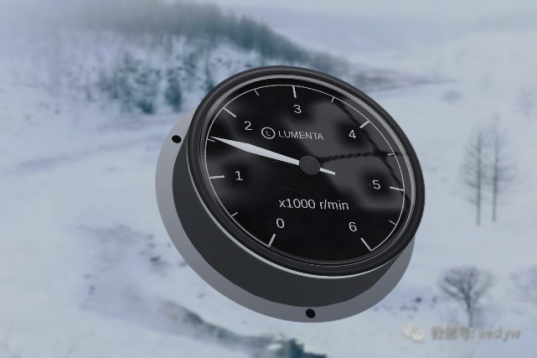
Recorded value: 1500 rpm
